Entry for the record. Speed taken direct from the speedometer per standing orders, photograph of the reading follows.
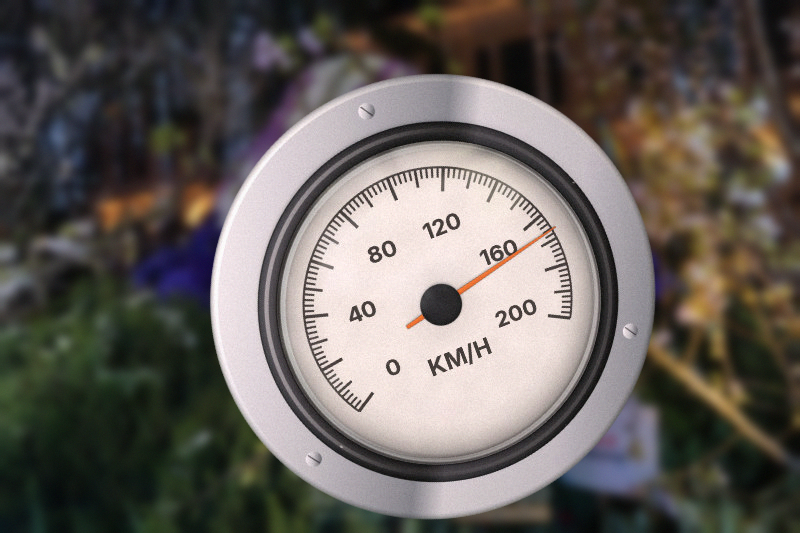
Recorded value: 166 km/h
